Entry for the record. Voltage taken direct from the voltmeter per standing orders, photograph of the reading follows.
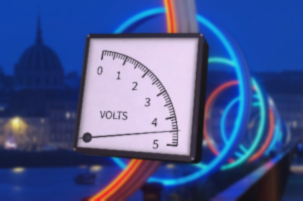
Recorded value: 4.5 V
